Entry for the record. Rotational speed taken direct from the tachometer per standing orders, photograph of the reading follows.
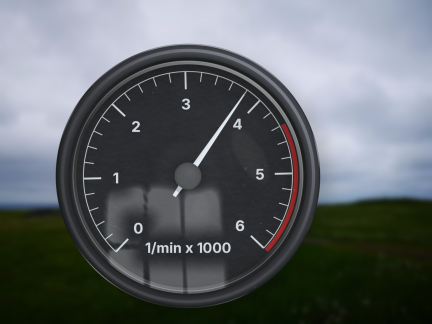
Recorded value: 3800 rpm
